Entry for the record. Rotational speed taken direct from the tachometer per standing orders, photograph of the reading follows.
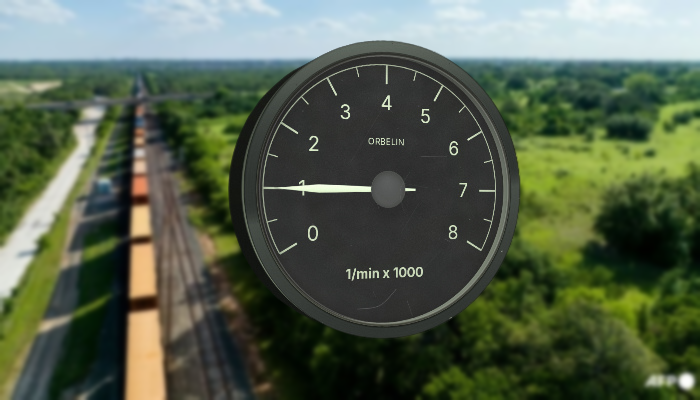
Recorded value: 1000 rpm
